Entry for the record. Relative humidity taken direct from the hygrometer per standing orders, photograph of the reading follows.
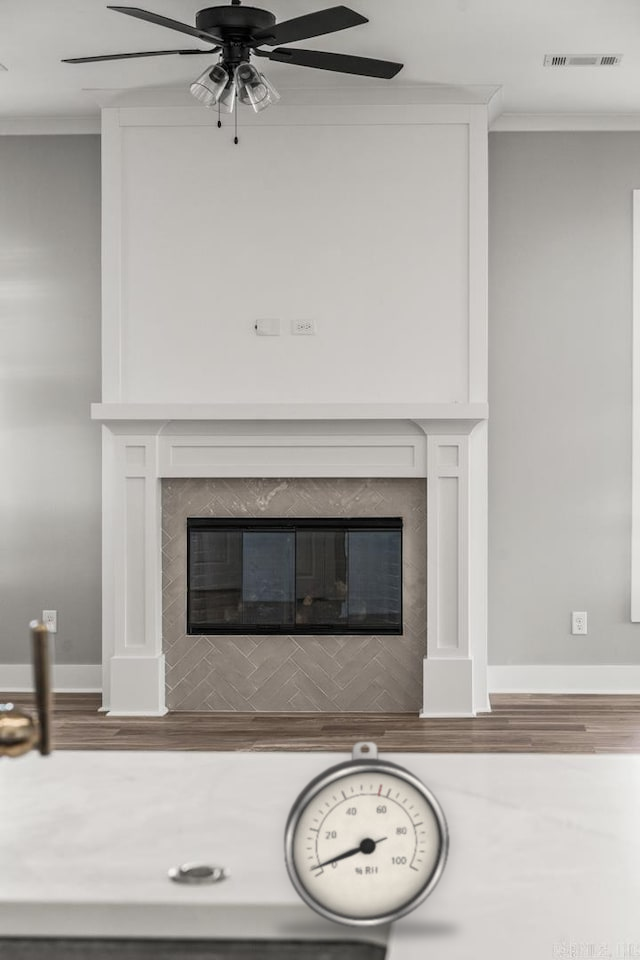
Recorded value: 4 %
